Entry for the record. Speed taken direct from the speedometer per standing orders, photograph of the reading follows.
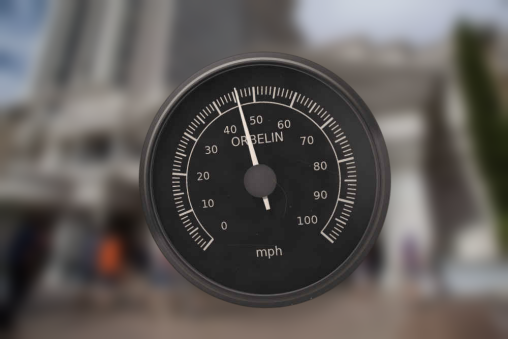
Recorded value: 46 mph
